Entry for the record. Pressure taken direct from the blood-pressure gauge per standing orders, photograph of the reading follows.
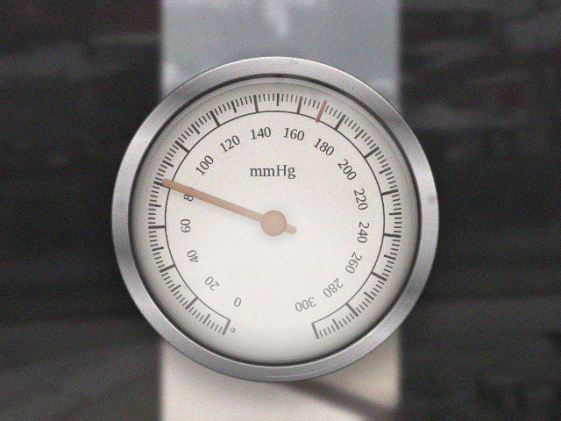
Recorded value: 82 mmHg
